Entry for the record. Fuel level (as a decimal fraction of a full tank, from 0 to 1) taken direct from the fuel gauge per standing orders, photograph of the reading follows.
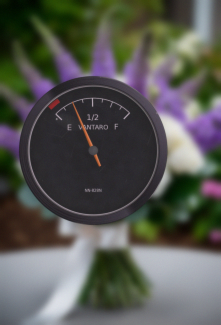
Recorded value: 0.25
